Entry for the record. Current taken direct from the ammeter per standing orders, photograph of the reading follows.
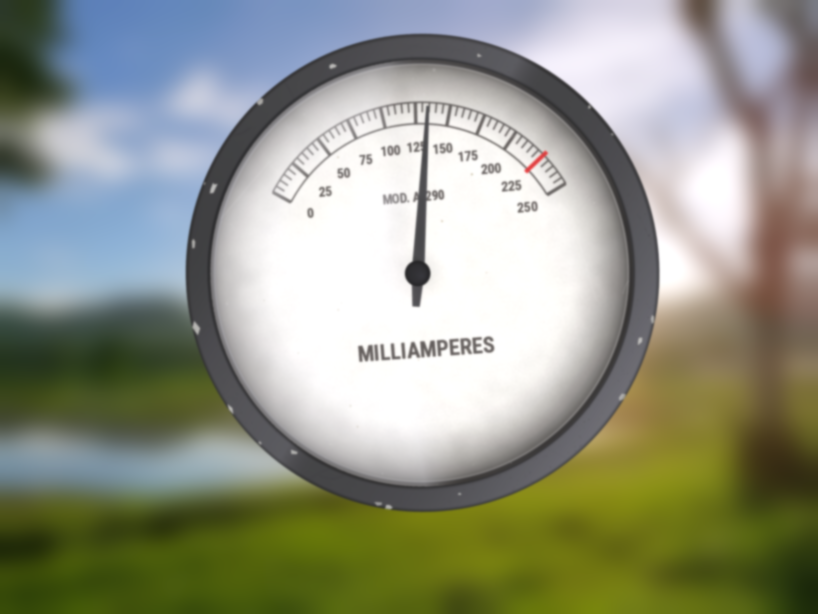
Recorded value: 135 mA
